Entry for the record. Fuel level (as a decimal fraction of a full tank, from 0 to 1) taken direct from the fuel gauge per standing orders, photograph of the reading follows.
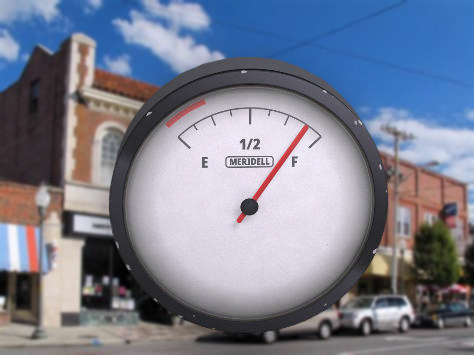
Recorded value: 0.875
